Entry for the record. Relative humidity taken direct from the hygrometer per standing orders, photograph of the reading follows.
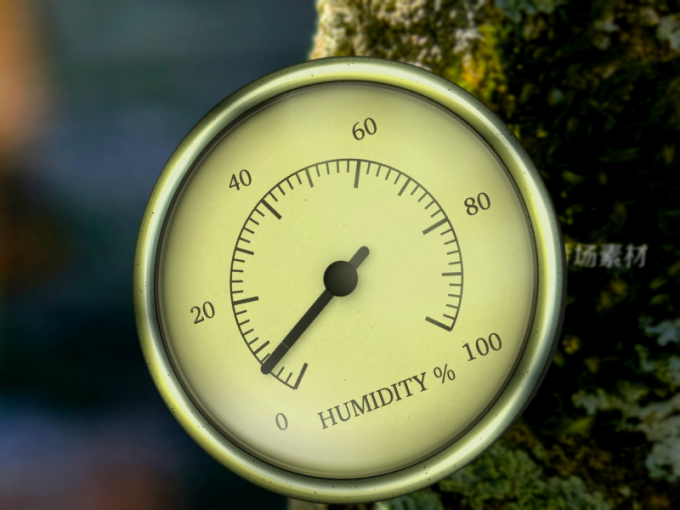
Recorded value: 6 %
